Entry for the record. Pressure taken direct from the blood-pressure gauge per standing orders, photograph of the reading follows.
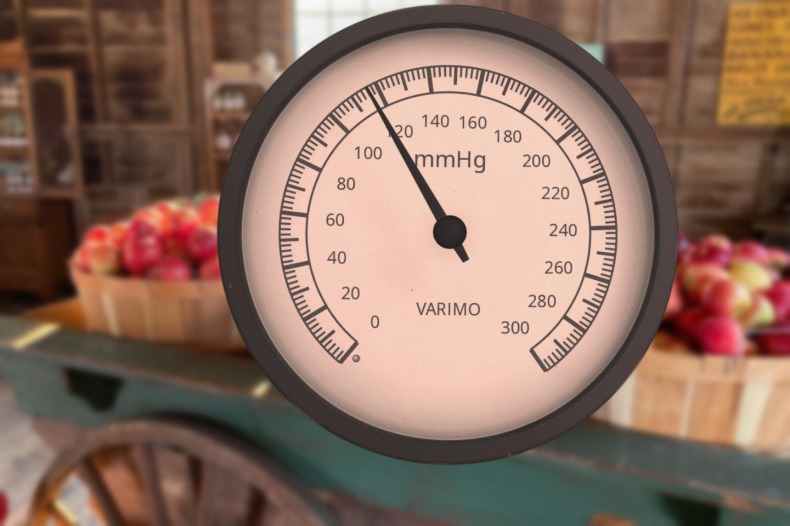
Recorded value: 116 mmHg
